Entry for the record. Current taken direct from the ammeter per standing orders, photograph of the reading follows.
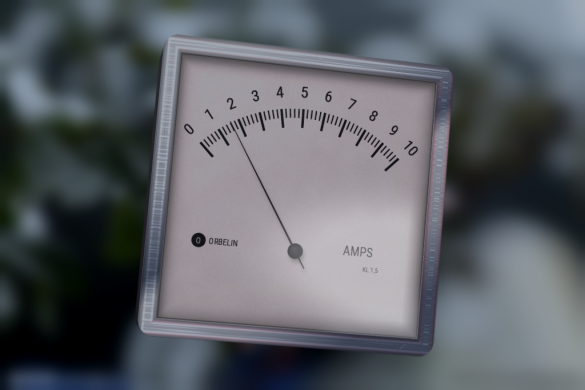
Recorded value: 1.6 A
